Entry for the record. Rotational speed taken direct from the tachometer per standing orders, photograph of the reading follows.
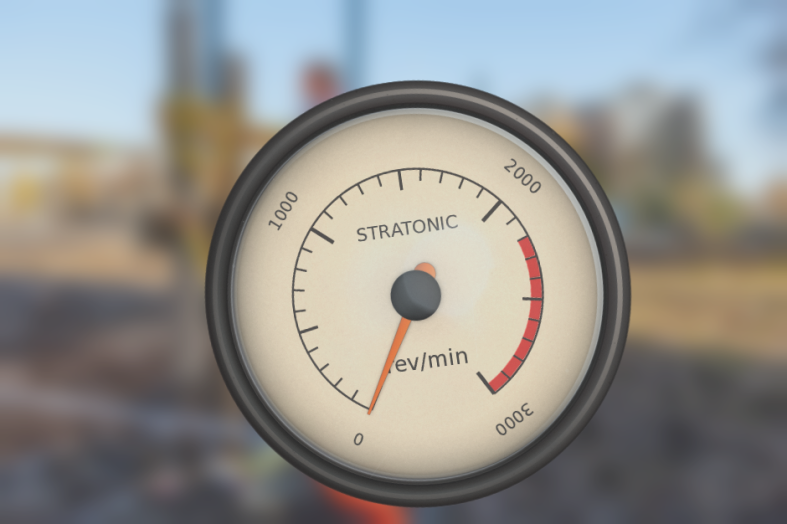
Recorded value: 0 rpm
